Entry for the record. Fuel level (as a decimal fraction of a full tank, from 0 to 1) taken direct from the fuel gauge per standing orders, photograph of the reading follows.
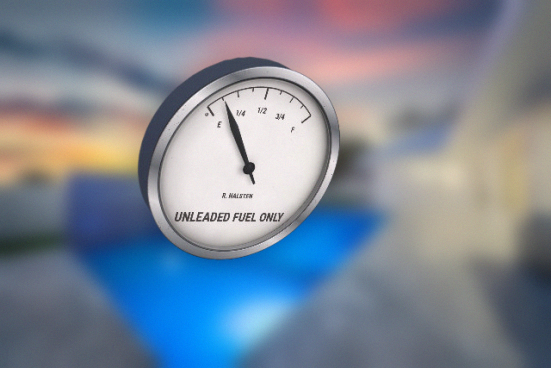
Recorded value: 0.125
